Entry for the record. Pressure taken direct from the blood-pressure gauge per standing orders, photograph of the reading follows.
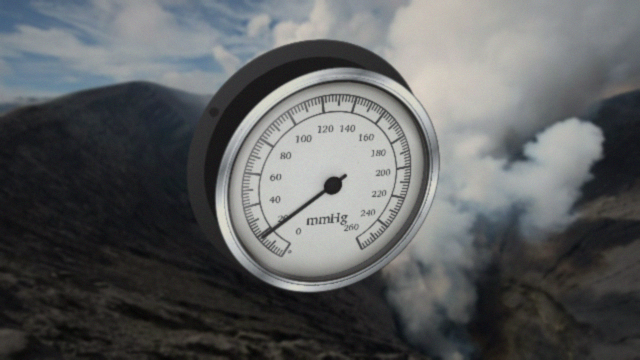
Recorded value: 20 mmHg
